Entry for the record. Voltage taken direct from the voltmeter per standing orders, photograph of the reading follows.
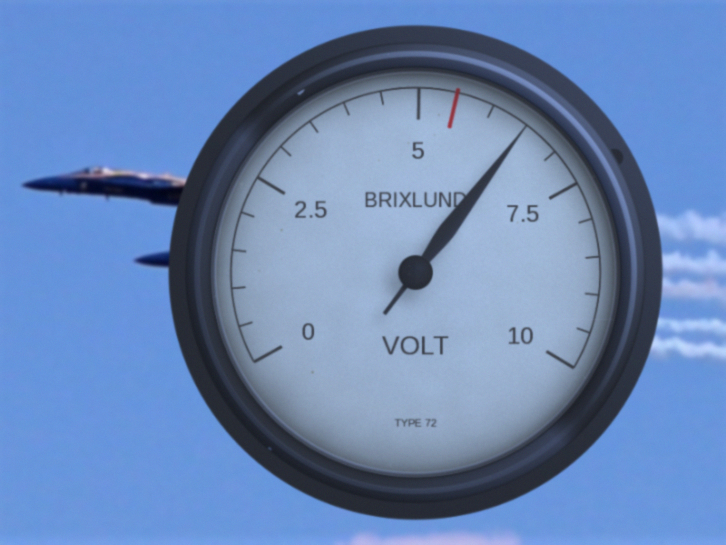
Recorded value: 6.5 V
